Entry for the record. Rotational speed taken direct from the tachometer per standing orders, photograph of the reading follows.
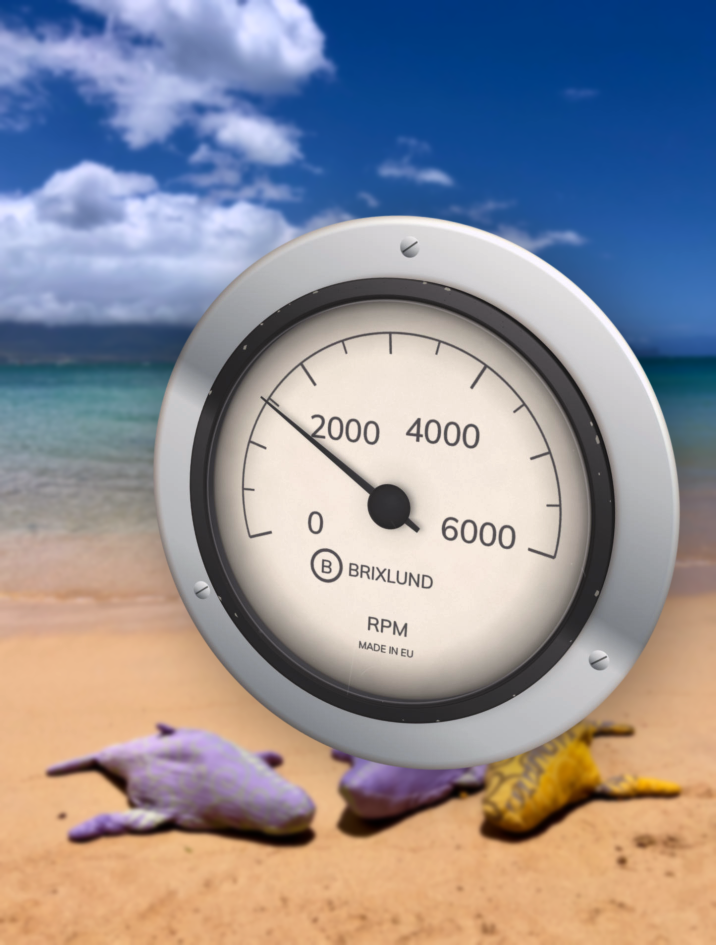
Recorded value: 1500 rpm
